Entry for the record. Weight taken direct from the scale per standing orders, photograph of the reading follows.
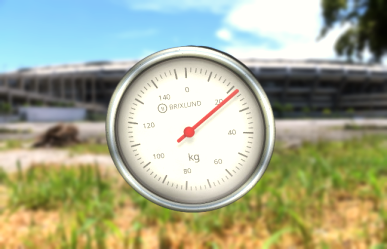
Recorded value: 22 kg
